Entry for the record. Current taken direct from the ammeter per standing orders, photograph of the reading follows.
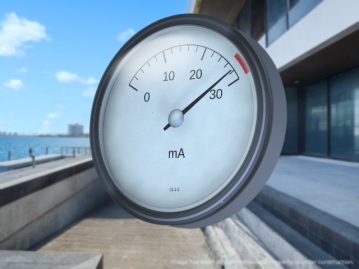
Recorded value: 28 mA
